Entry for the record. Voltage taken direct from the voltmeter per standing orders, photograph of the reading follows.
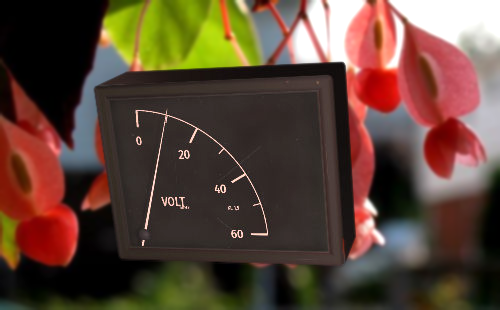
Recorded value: 10 V
